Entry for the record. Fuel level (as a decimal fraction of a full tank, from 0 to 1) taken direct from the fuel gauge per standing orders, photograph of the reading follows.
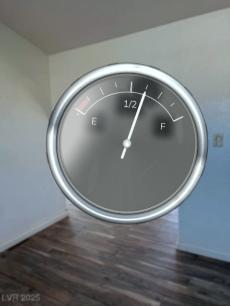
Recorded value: 0.625
